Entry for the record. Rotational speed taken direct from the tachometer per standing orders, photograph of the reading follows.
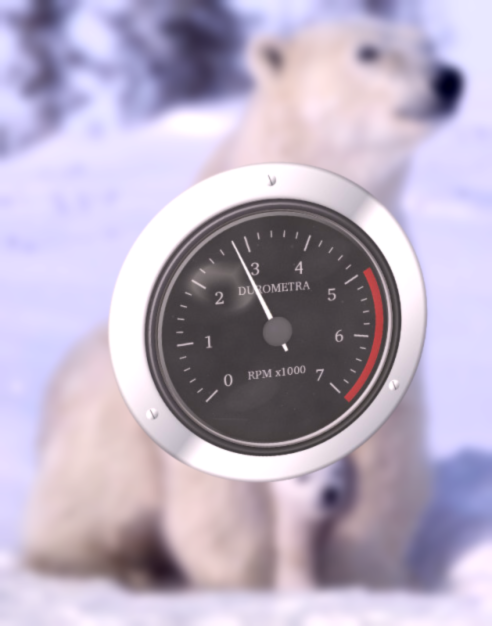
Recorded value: 2800 rpm
